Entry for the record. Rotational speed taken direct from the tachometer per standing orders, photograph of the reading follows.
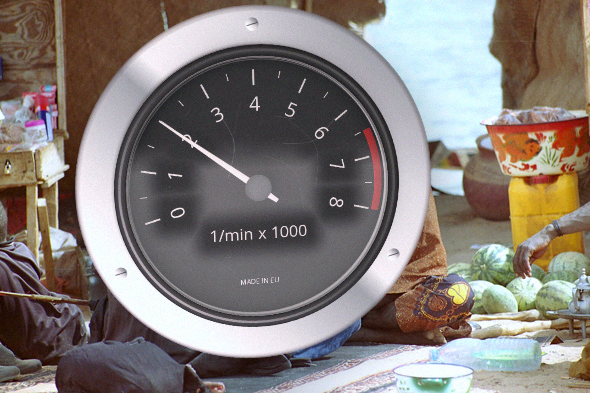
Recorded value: 2000 rpm
